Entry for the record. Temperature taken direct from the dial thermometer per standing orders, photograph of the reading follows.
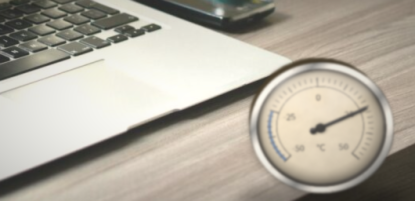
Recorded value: 25 °C
